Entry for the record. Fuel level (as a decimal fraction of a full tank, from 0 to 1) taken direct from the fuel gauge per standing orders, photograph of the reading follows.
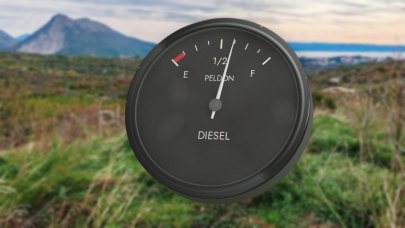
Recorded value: 0.625
